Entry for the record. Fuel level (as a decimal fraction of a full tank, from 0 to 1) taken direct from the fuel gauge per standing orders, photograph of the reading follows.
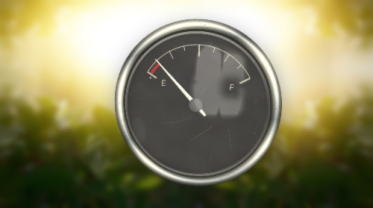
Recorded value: 0.125
